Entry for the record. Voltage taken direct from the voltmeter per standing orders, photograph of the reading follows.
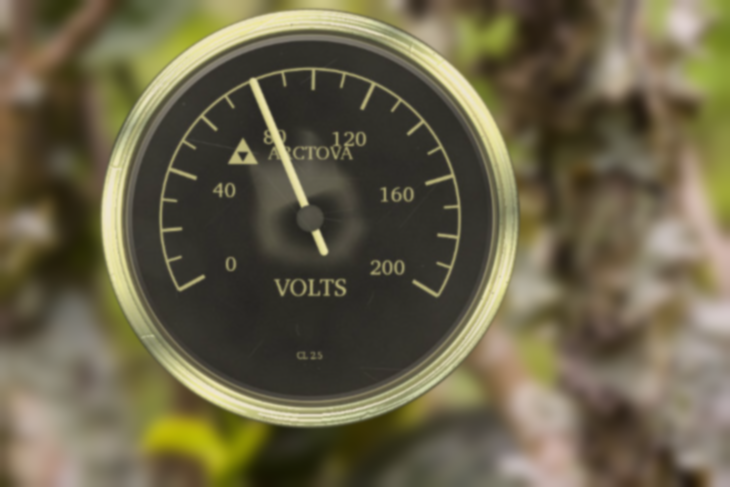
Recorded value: 80 V
